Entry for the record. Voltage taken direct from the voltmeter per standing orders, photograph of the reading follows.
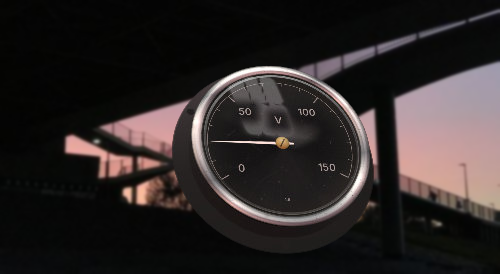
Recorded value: 20 V
